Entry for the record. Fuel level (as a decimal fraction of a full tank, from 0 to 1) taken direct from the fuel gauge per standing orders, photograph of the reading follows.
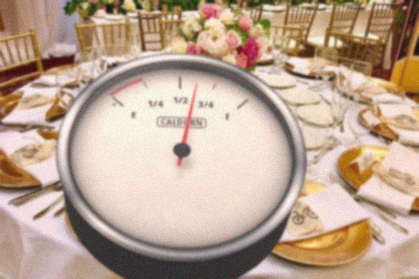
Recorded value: 0.625
